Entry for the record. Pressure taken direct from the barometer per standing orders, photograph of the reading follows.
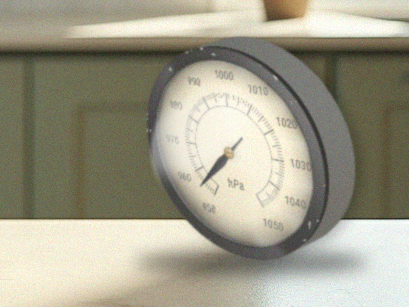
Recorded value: 955 hPa
